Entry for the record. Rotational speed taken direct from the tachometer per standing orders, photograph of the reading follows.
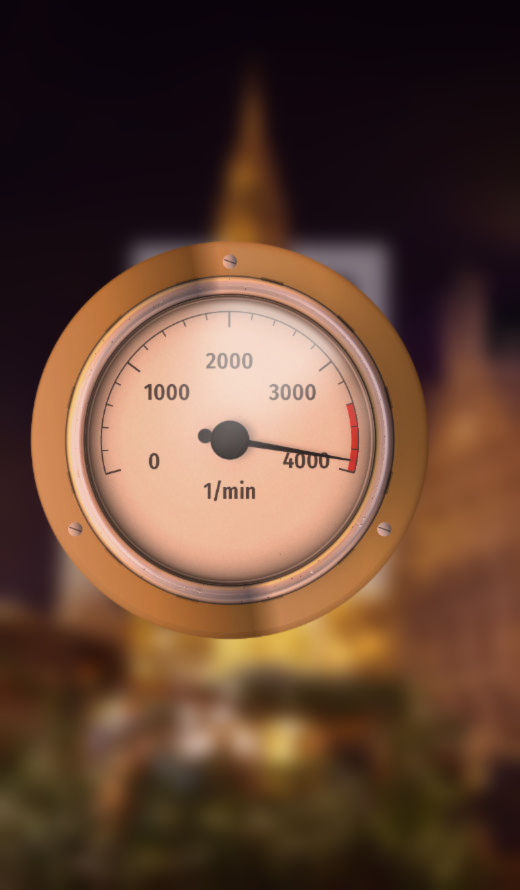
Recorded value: 3900 rpm
